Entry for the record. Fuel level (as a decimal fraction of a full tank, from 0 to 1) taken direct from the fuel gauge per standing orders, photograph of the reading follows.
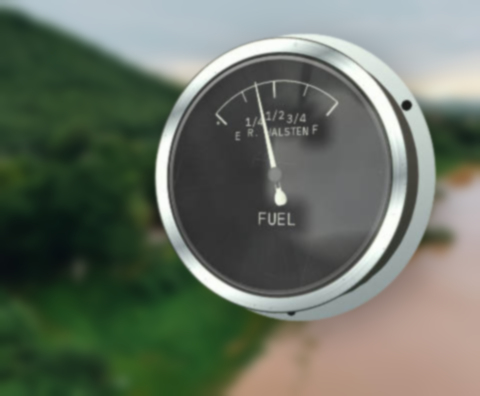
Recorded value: 0.375
